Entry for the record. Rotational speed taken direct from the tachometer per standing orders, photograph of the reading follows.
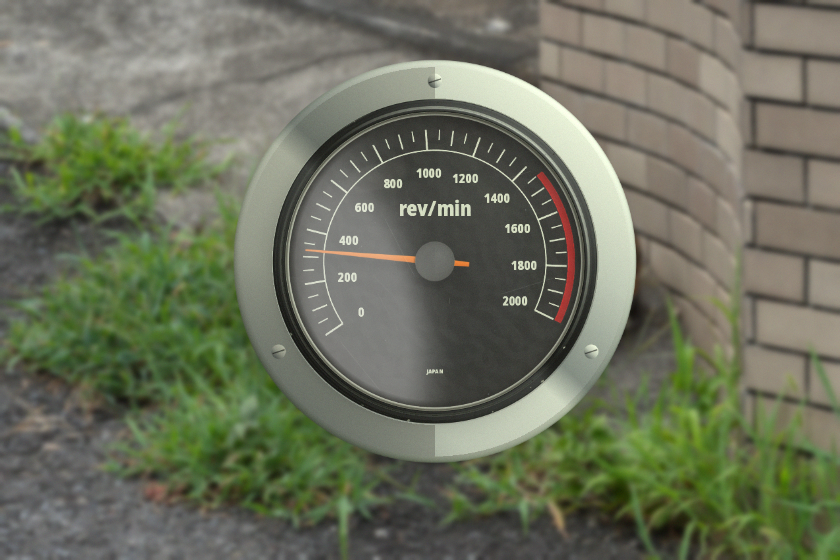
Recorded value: 325 rpm
